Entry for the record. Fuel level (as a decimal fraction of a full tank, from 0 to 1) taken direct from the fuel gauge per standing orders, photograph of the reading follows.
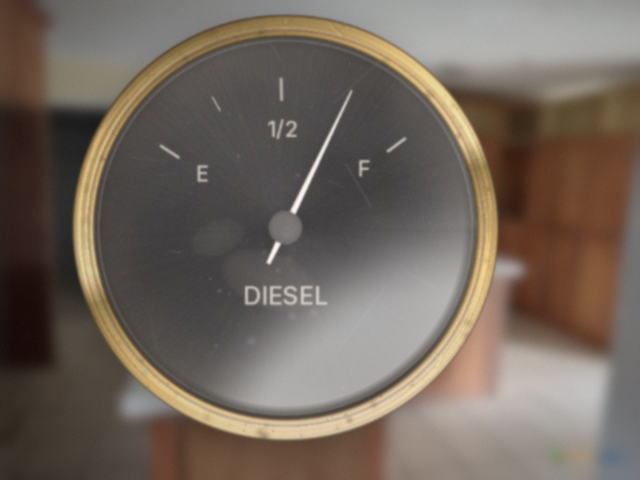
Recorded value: 0.75
